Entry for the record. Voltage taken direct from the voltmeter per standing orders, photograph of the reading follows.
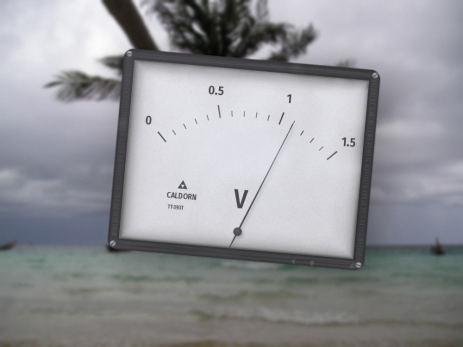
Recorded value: 1.1 V
